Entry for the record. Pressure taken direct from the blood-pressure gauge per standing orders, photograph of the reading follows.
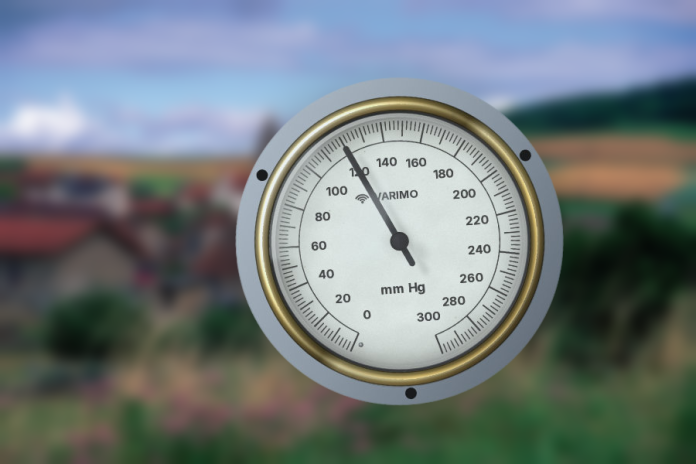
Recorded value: 120 mmHg
